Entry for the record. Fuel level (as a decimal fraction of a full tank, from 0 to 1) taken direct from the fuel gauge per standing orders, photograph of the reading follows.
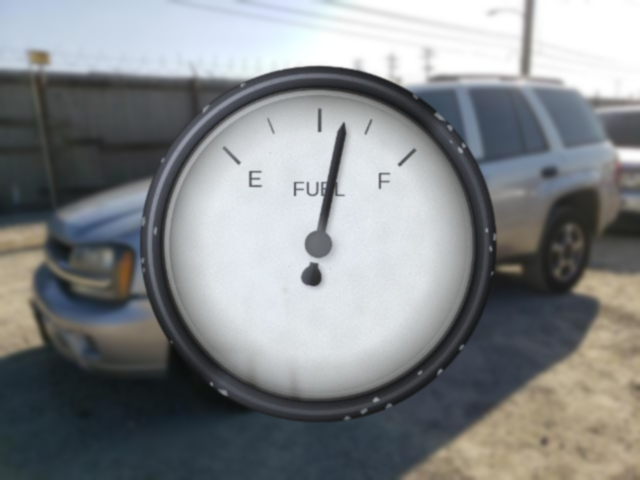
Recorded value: 0.625
